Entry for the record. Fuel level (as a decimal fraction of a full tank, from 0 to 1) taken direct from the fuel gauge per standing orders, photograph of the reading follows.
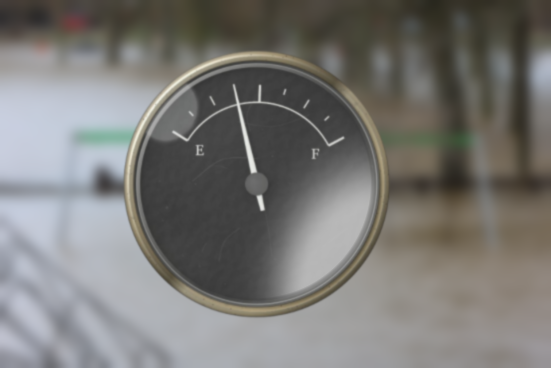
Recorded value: 0.375
